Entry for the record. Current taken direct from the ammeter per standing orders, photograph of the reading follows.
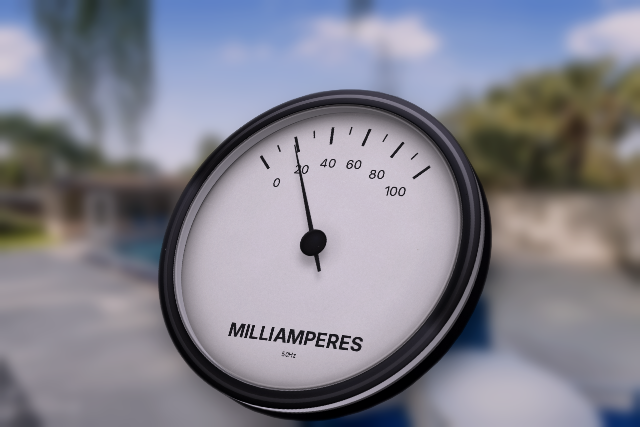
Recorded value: 20 mA
